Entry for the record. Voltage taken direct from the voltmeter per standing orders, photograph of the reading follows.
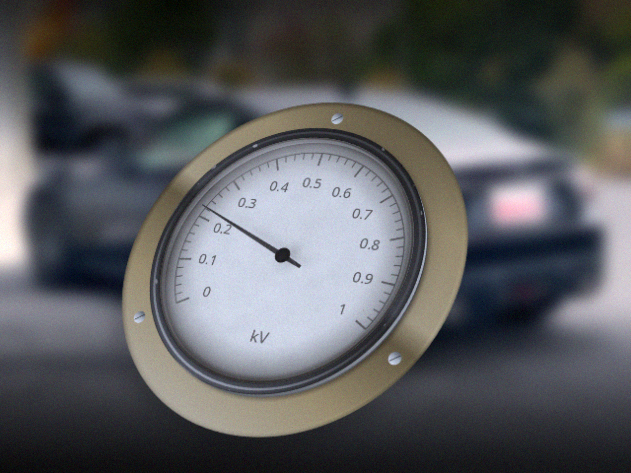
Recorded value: 0.22 kV
